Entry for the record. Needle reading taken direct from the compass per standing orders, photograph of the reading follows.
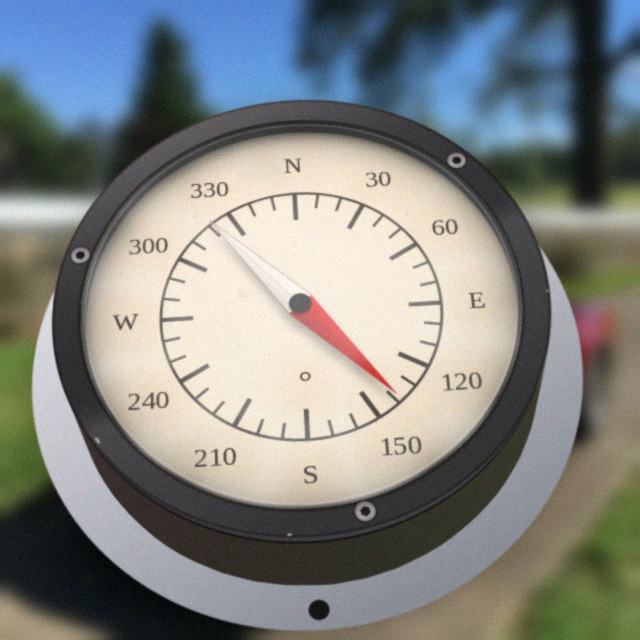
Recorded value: 140 °
